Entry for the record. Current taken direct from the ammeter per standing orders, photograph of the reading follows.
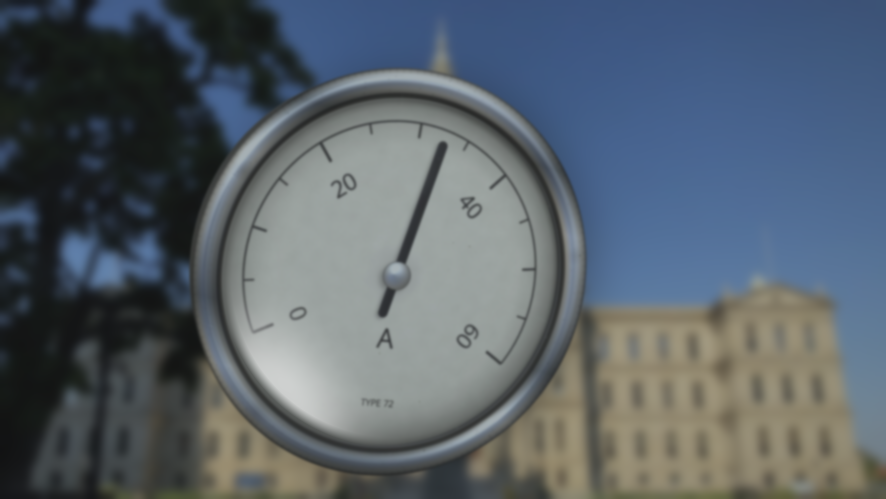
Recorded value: 32.5 A
